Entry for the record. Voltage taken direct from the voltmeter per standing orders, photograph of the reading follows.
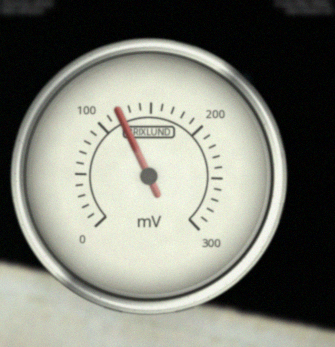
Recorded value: 120 mV
